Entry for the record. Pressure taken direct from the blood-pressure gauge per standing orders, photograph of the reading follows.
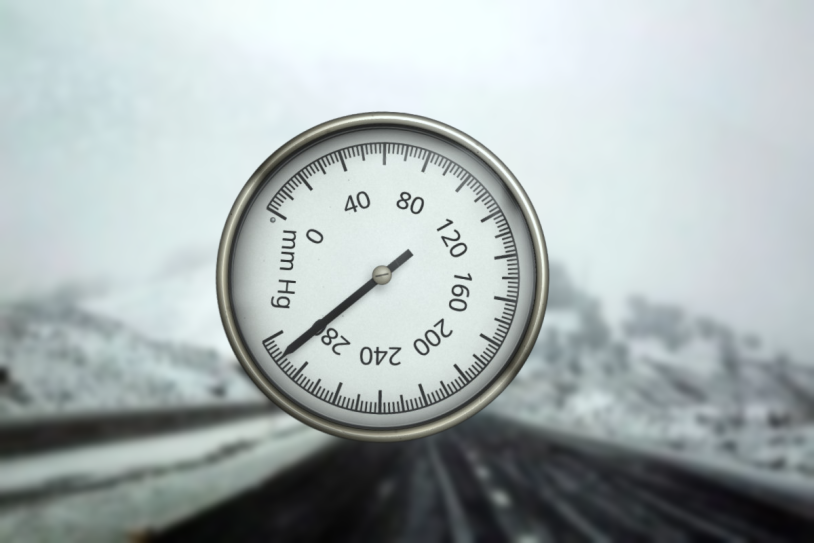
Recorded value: 290 mmHg
